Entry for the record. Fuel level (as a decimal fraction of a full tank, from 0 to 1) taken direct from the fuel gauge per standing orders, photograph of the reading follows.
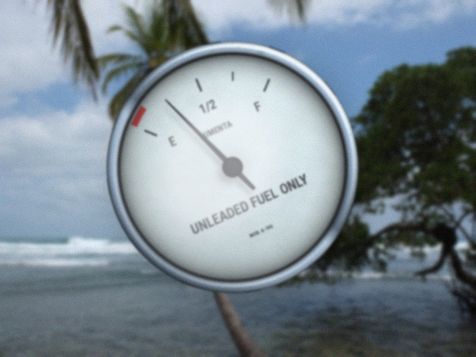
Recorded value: 0.25
